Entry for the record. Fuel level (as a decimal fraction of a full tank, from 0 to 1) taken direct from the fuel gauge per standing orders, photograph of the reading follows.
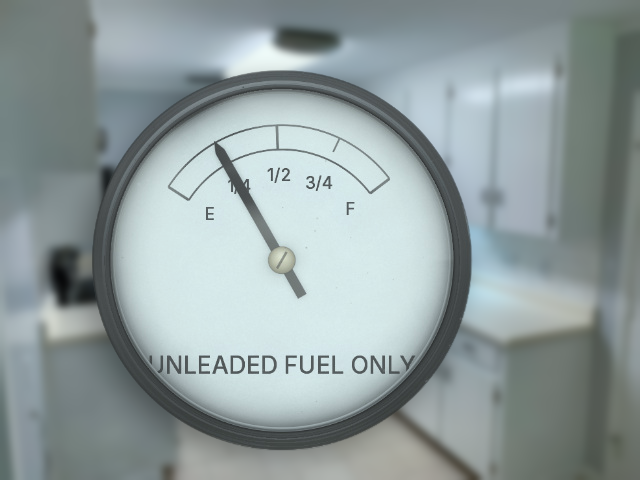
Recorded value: 0.25
